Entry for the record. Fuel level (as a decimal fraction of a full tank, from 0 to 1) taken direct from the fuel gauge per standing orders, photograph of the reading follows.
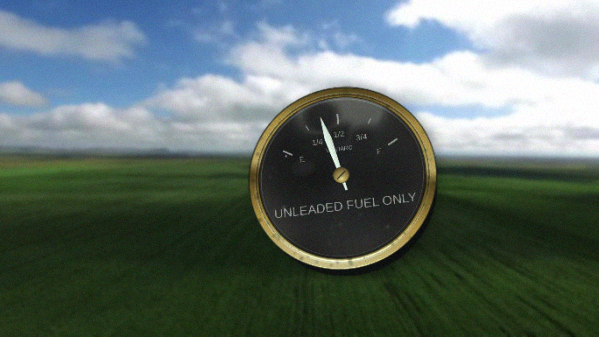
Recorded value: 0.375
